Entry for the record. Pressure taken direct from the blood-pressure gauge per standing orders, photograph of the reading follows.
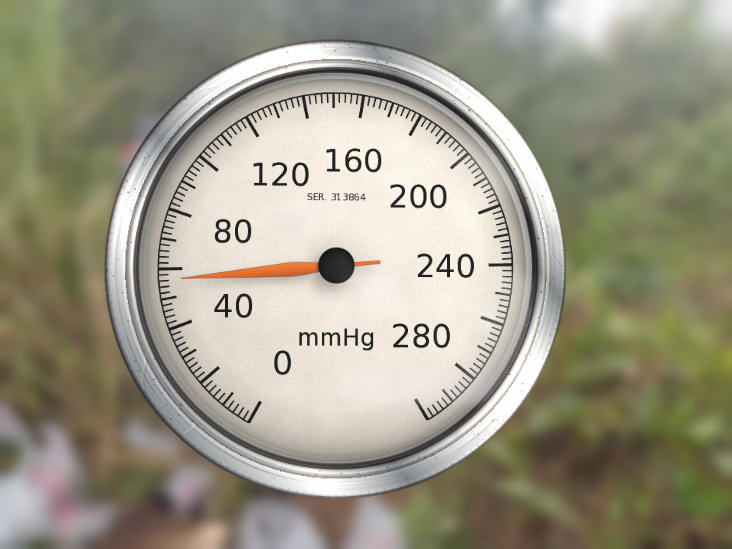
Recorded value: 56 mmHg
